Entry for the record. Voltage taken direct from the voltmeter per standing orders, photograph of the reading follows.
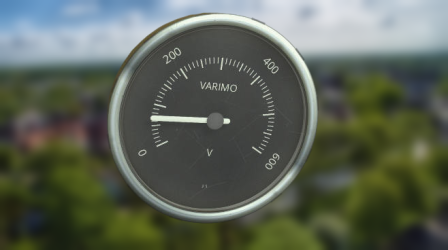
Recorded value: 70 V
